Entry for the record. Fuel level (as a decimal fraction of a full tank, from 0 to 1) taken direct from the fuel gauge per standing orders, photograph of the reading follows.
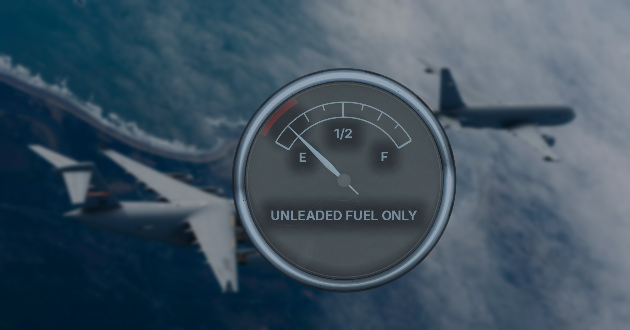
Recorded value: 0.125
